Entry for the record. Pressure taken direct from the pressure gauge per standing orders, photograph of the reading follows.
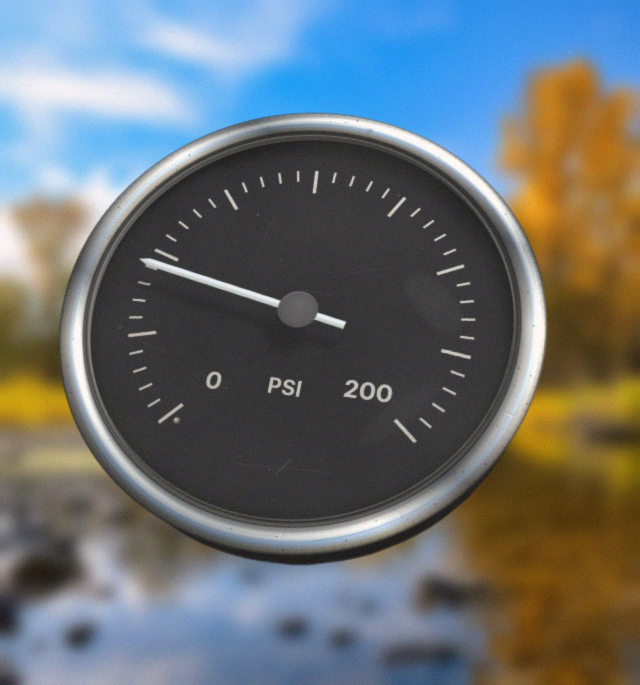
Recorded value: 45 psi
